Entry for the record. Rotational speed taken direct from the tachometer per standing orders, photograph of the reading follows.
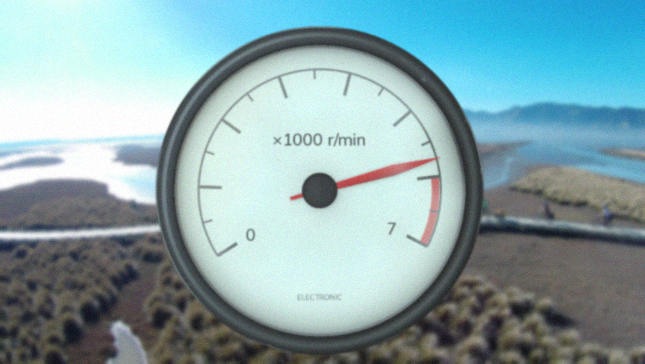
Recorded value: 5750 rpm
